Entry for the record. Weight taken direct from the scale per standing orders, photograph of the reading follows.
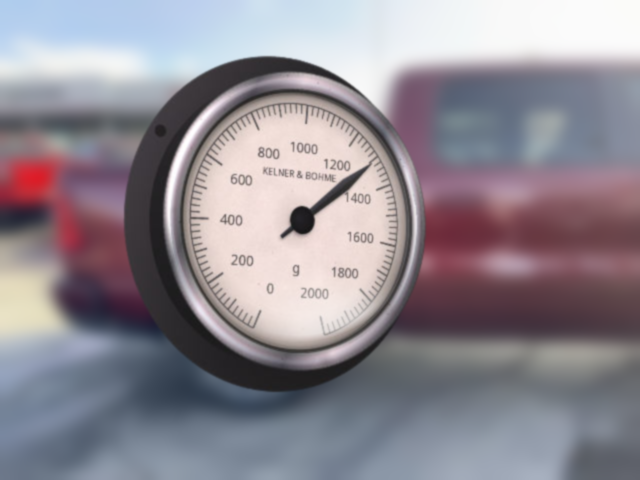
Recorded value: 1300 g
